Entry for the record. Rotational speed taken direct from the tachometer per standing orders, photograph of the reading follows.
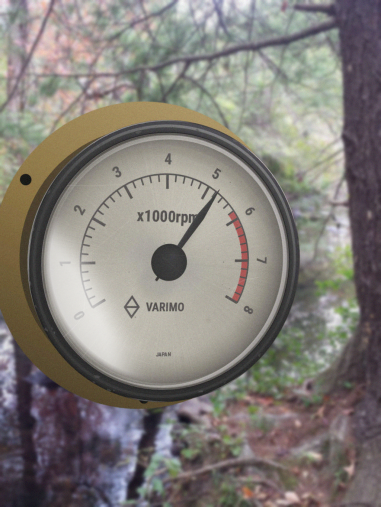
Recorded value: 5200 rpm
